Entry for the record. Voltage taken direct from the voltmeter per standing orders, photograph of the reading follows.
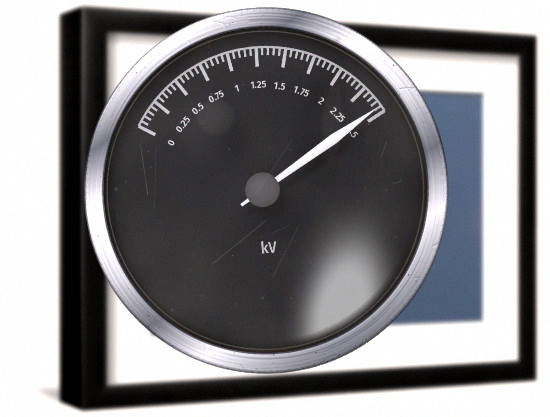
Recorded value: 2.45 kV
